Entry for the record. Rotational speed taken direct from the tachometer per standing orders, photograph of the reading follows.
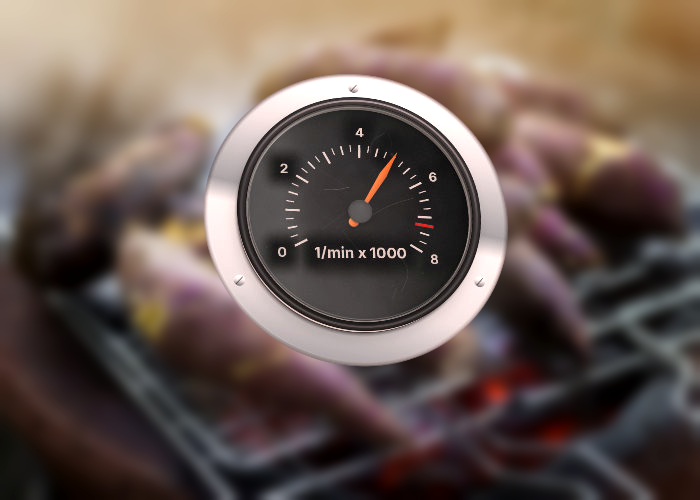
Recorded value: 5000 rpm
